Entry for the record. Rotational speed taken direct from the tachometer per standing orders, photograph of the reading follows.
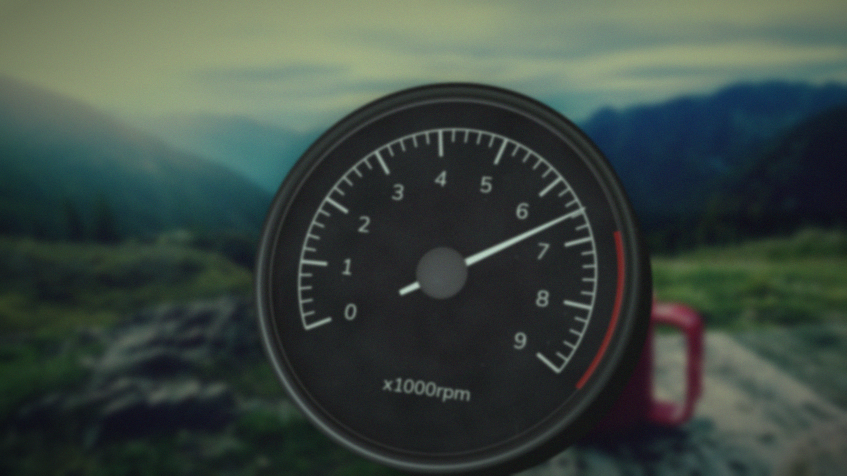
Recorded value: 6600 rpm
